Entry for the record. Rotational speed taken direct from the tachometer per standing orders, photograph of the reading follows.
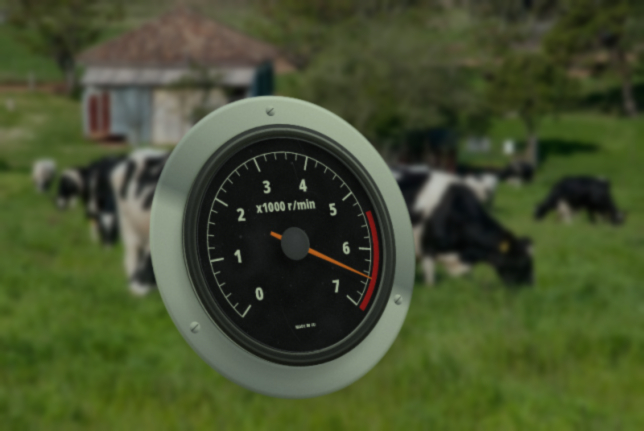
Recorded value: 6500 rpm
